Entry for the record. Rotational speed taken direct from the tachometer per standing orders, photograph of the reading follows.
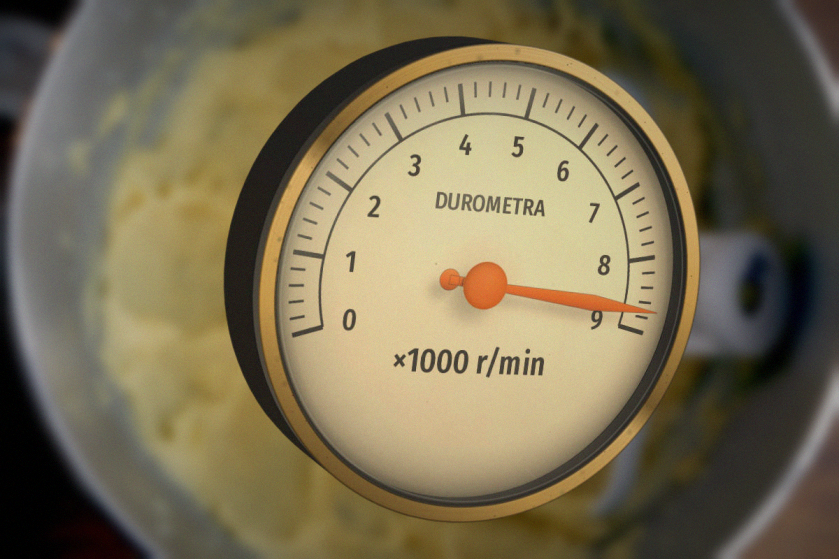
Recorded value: 8700 rpm
